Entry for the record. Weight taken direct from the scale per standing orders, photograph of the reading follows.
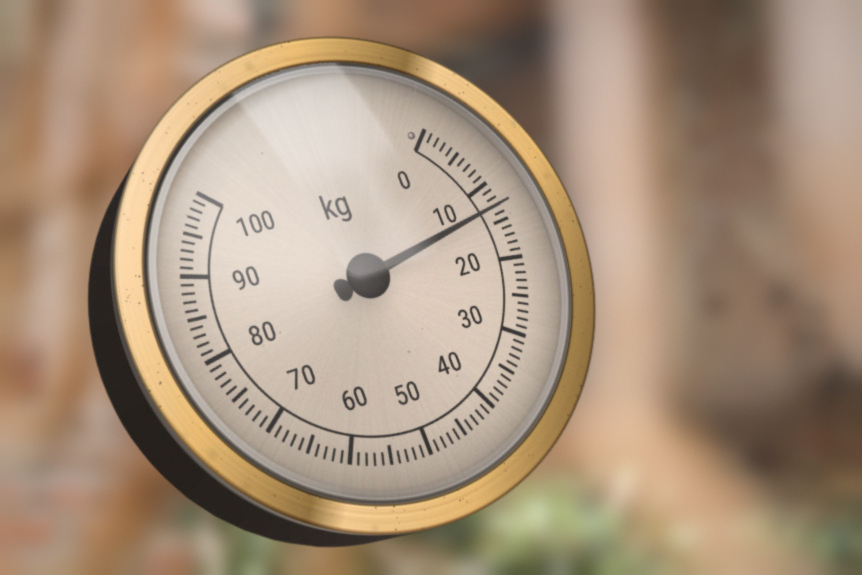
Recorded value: 13 kg
